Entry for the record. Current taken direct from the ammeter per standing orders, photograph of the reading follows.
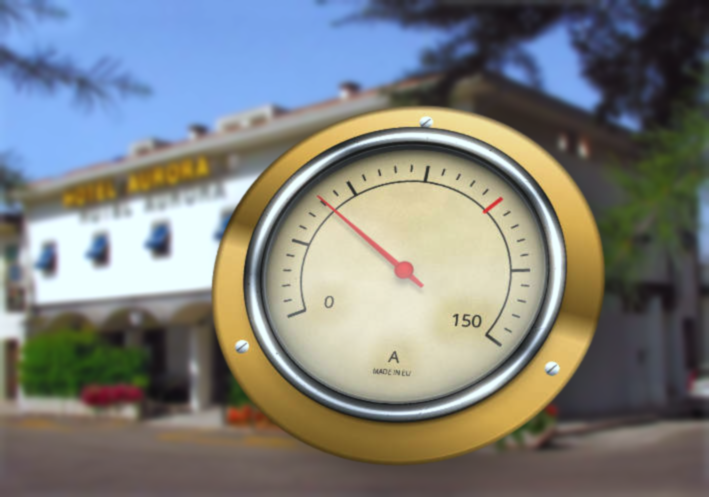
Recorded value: 40 A
